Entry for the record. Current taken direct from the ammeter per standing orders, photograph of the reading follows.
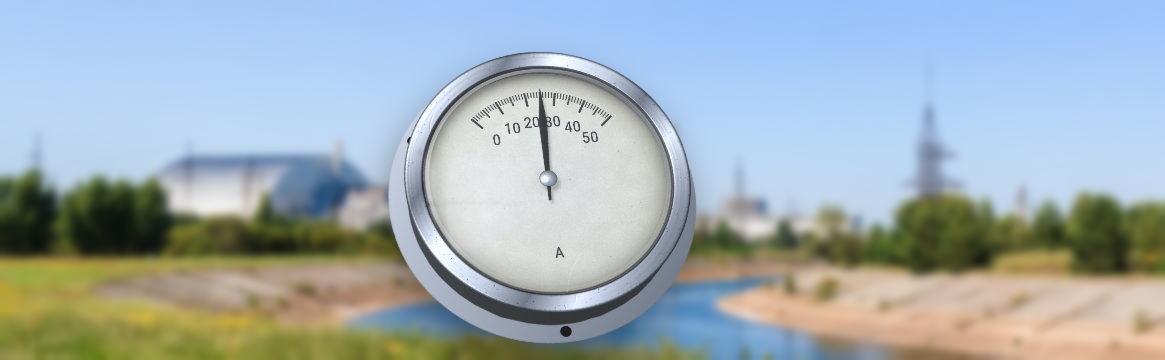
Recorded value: 25 A
